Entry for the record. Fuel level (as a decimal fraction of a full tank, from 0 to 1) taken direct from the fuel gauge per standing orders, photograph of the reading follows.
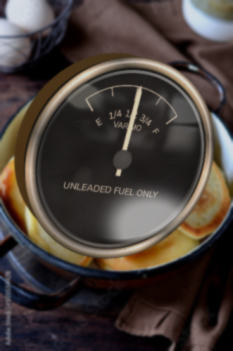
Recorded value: 0.5
